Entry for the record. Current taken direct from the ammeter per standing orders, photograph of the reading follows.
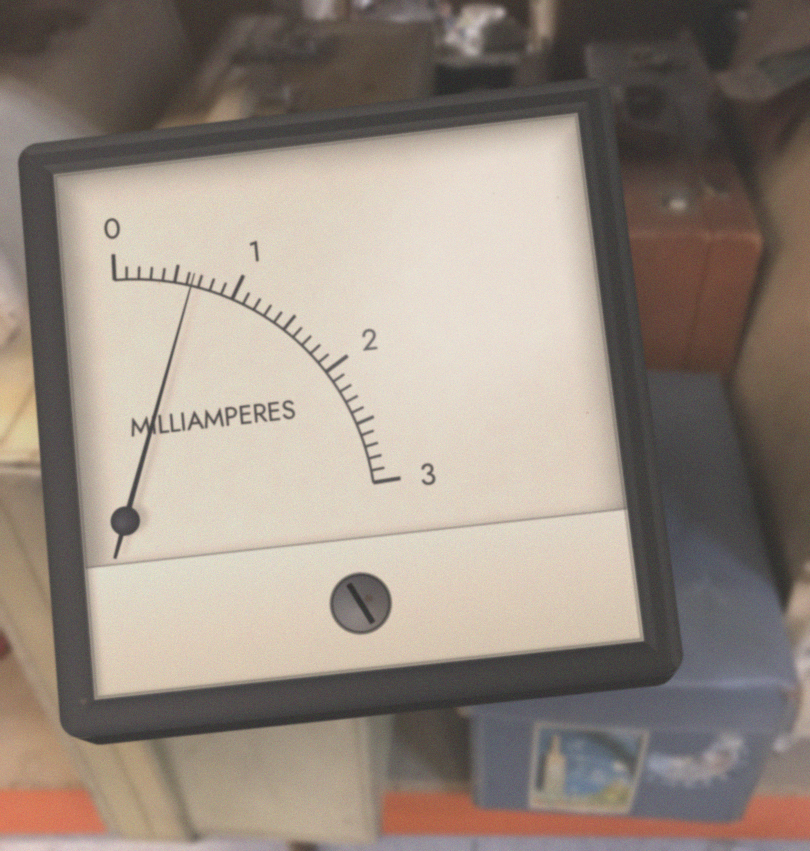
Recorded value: 0.65 mA
